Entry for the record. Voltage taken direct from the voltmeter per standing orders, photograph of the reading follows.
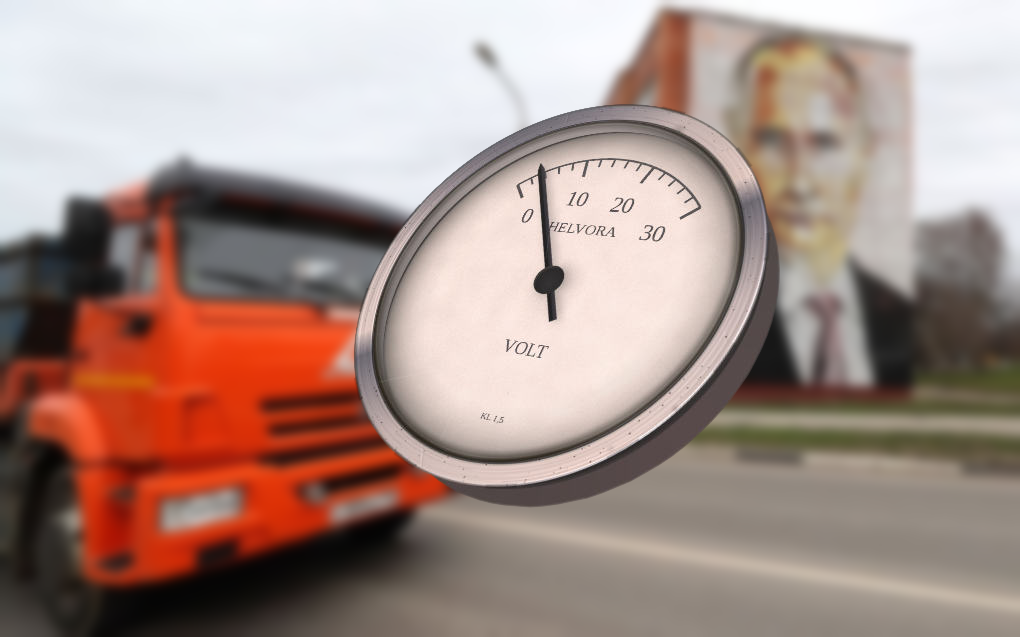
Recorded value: 4 V
